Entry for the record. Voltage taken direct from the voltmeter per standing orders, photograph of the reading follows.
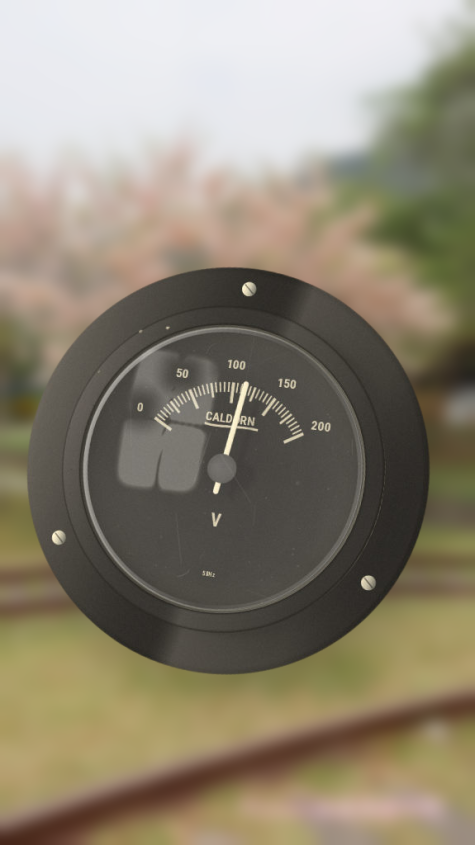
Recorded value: 115 V
